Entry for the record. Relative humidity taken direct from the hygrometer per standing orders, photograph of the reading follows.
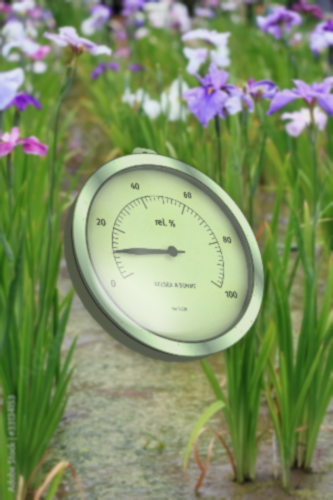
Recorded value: 10 %
